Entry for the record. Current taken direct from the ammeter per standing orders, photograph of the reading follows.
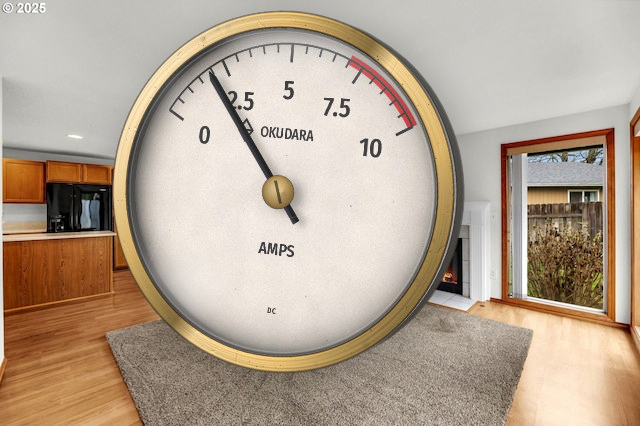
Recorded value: 2 A
